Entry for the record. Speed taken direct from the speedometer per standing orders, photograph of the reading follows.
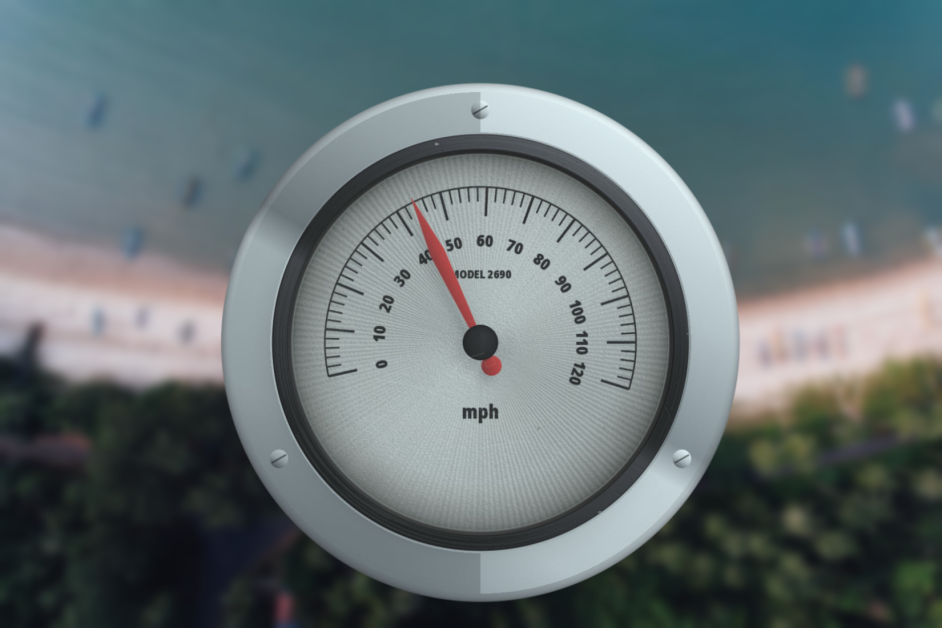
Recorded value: 44 mph
